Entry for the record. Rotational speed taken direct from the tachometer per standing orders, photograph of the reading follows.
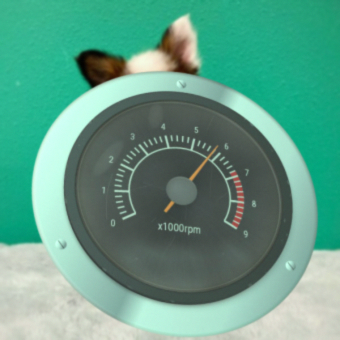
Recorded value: 5800 rpm
